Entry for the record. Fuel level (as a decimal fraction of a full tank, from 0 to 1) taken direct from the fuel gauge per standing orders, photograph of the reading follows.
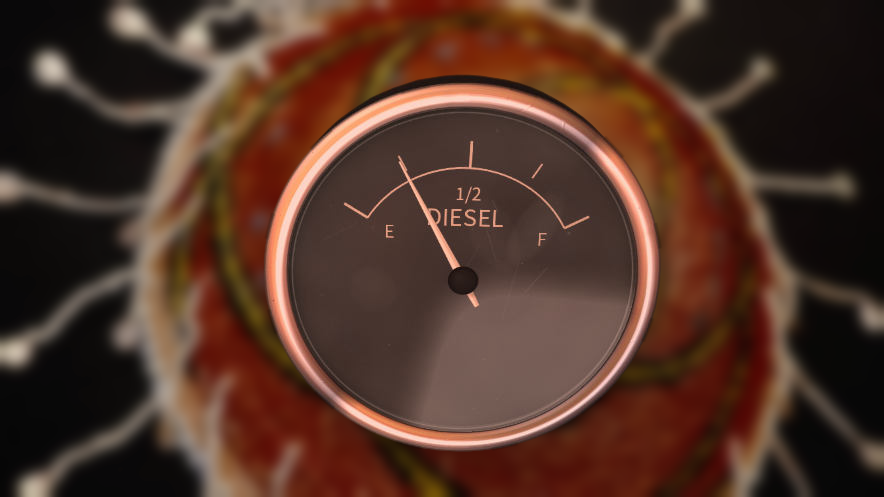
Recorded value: 0.25
